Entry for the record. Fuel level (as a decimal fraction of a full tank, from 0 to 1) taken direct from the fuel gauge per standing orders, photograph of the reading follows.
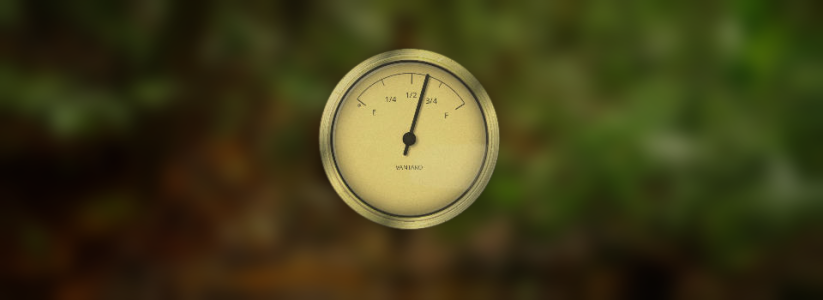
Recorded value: 0.625
